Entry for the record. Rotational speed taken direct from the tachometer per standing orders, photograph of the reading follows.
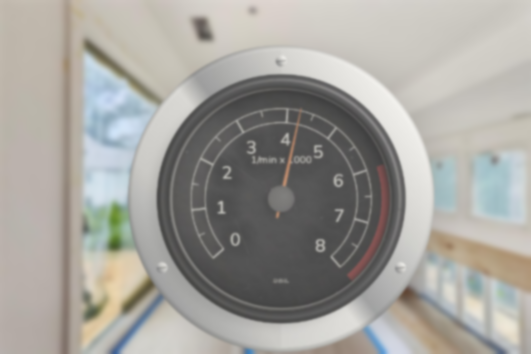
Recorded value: 4250 rpm
